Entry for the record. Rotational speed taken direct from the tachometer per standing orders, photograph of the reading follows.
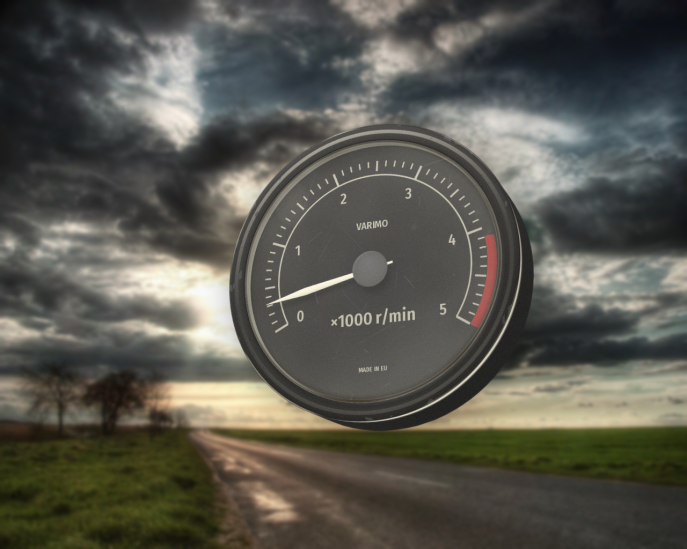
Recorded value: 300 rpm
